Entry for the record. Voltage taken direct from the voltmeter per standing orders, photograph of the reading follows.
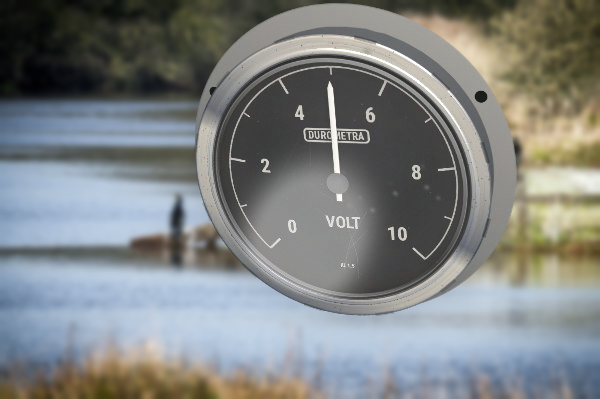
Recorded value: 5 V
